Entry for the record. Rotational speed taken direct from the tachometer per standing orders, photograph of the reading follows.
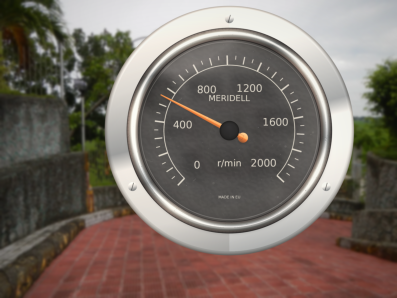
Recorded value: 550 rpm
